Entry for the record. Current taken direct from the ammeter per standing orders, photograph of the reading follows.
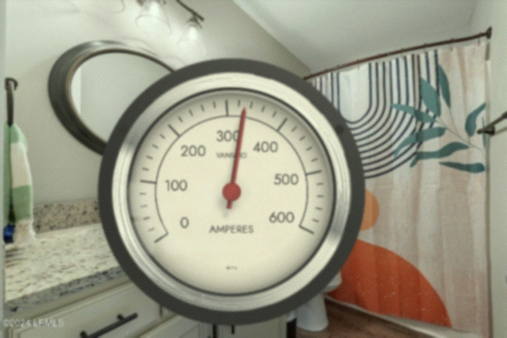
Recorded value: 330 A
